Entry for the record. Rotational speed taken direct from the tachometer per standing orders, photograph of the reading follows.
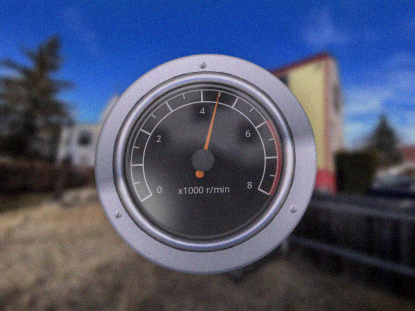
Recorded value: 4500 rpm
